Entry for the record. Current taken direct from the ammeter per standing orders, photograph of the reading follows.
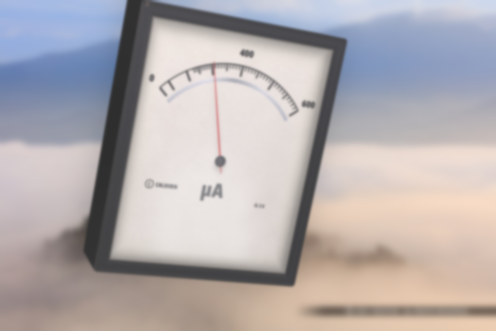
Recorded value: 300 µA
